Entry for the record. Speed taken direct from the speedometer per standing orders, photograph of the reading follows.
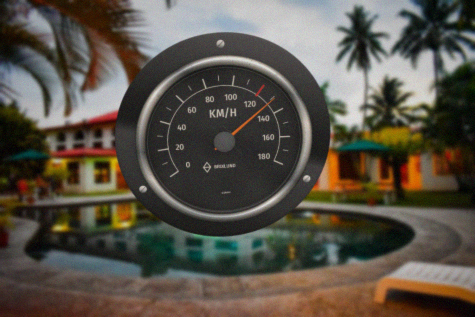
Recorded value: 130 km/h
